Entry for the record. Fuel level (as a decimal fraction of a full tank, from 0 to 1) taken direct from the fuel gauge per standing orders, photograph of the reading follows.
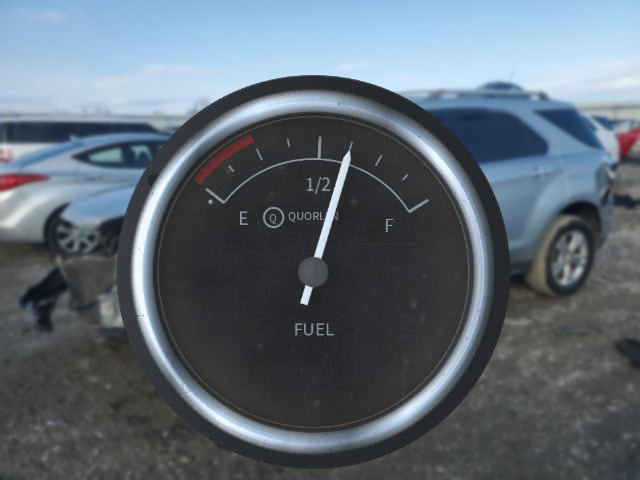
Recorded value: 0.625
